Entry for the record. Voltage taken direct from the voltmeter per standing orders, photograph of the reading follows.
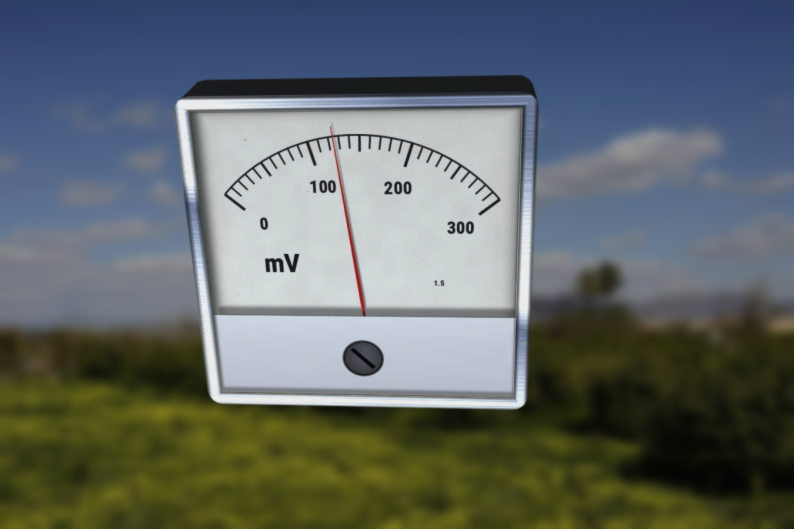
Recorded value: 125 mV
